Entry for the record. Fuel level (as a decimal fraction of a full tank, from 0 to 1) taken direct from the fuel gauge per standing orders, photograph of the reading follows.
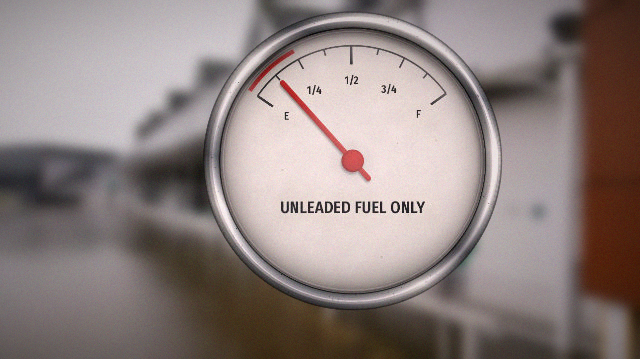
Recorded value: 0.125
